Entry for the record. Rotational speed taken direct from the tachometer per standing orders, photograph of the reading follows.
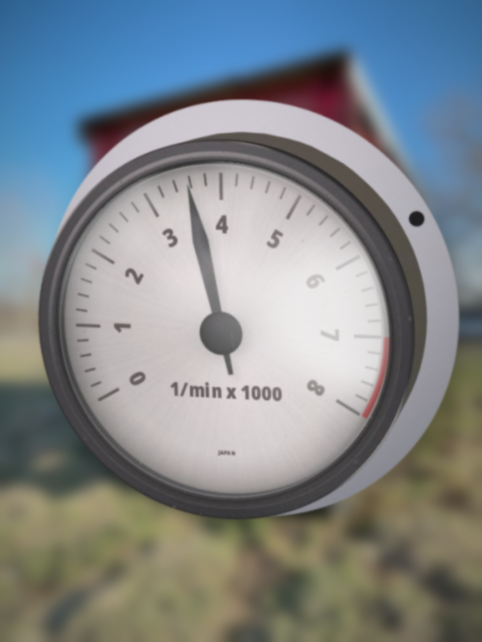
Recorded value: 3600 rpm
